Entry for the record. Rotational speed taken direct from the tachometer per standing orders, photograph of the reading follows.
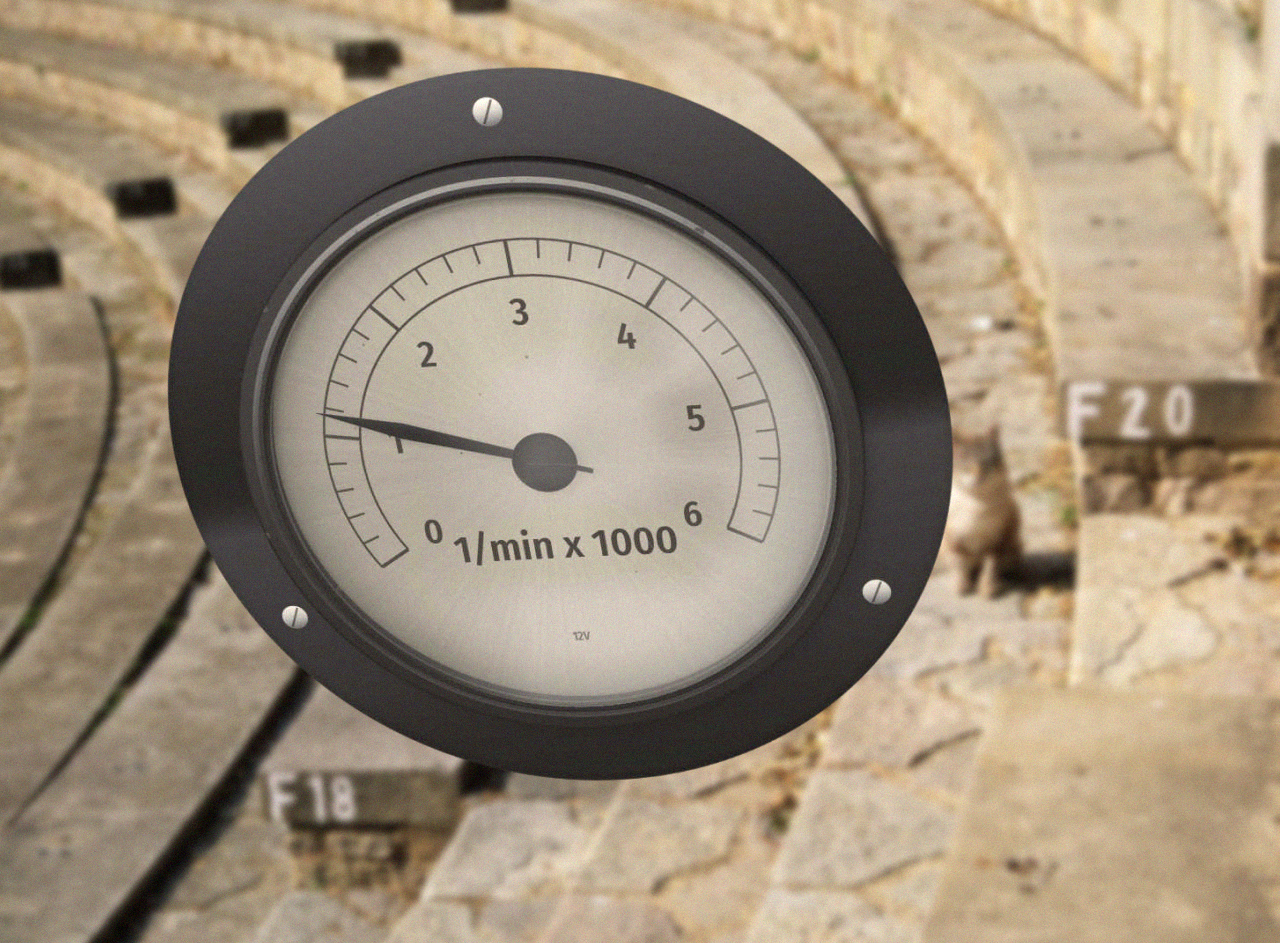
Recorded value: 1200 rpm
